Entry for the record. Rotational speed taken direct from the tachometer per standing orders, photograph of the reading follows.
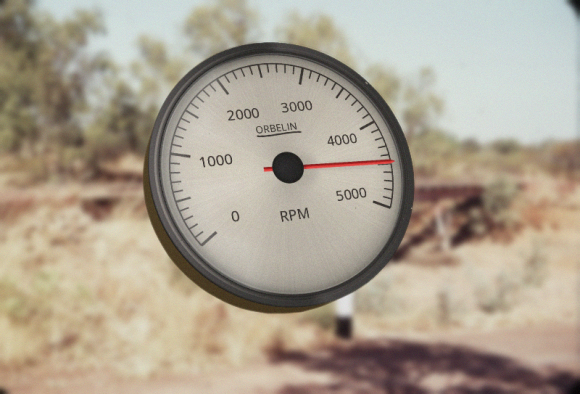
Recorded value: 4500 rpm
